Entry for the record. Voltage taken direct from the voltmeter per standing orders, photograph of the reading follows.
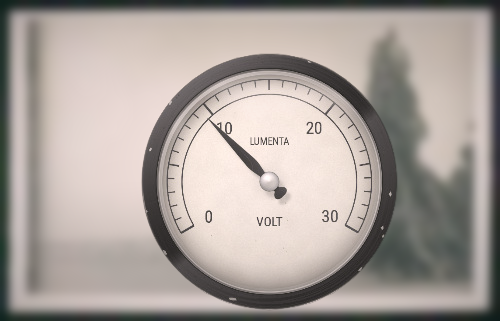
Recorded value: 9.5 V
